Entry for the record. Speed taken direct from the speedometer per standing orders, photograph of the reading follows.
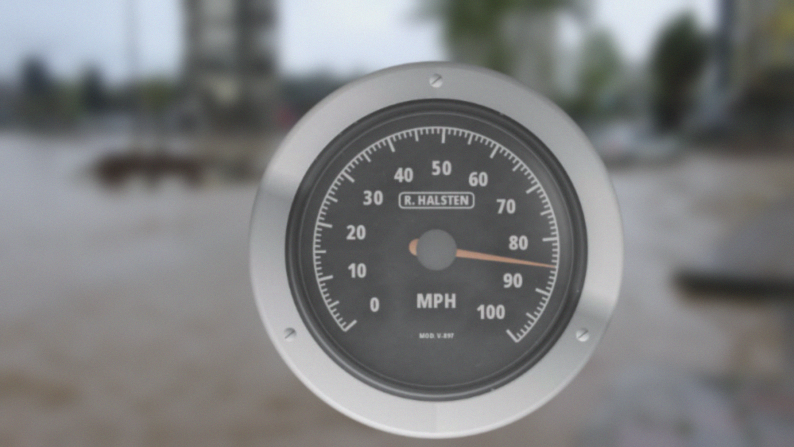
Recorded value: 85 mph
